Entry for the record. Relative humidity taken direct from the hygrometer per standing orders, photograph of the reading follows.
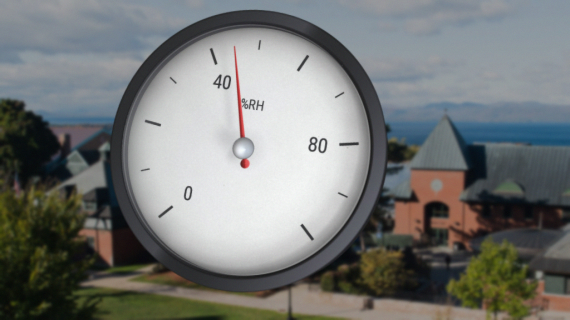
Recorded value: 45 %
